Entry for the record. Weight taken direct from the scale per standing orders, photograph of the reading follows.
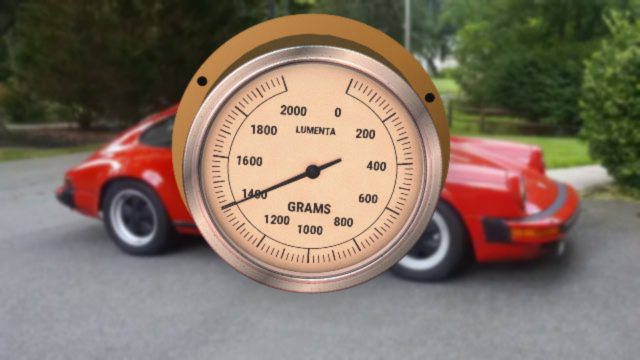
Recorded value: 1400 g
